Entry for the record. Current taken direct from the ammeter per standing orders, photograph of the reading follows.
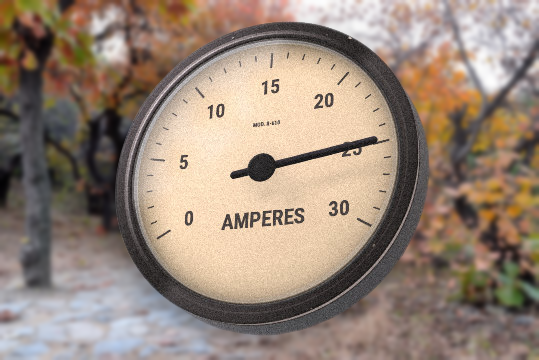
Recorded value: 25 A
